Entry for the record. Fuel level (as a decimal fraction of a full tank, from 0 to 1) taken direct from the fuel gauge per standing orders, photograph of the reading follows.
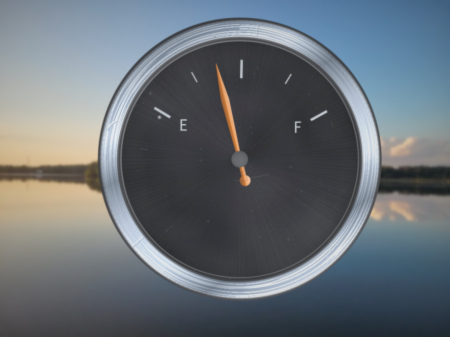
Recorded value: 0.375
